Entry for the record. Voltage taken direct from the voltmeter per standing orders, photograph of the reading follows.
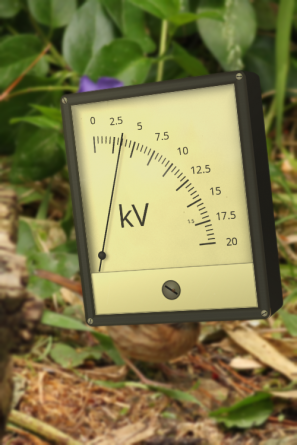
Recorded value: 3.5 kV
